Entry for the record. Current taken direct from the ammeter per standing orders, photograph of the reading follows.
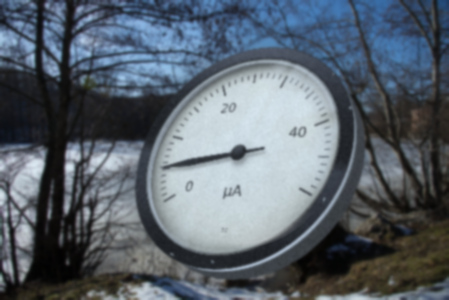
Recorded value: 5 µA
